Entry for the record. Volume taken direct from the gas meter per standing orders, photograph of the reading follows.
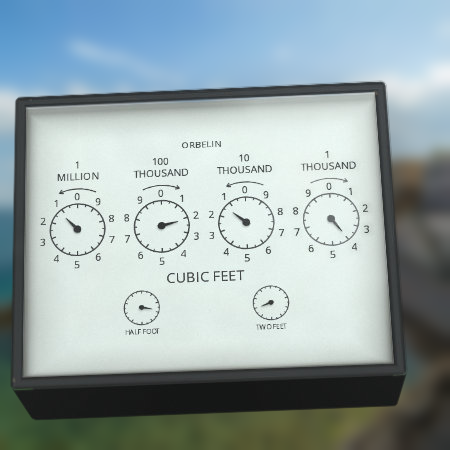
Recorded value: 121400 ft³
